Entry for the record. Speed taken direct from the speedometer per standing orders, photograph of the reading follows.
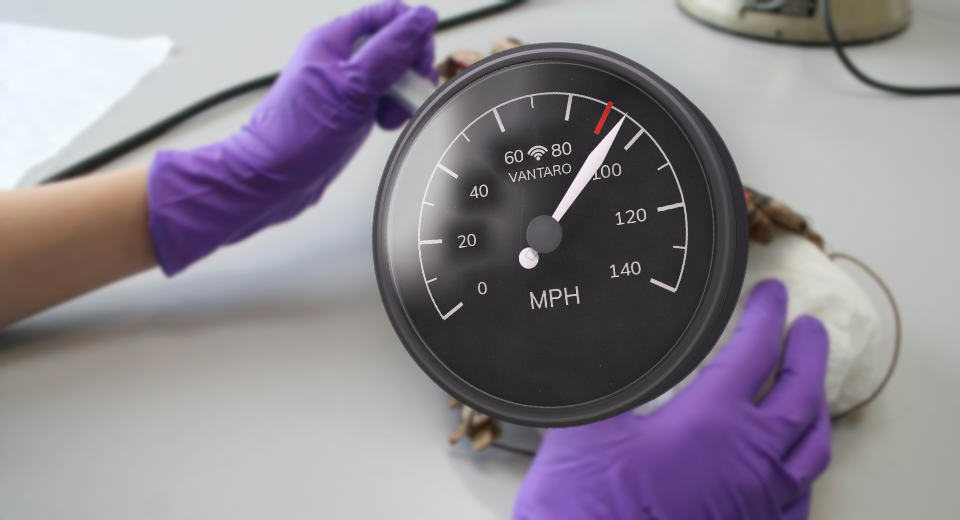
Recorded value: 95 mph
